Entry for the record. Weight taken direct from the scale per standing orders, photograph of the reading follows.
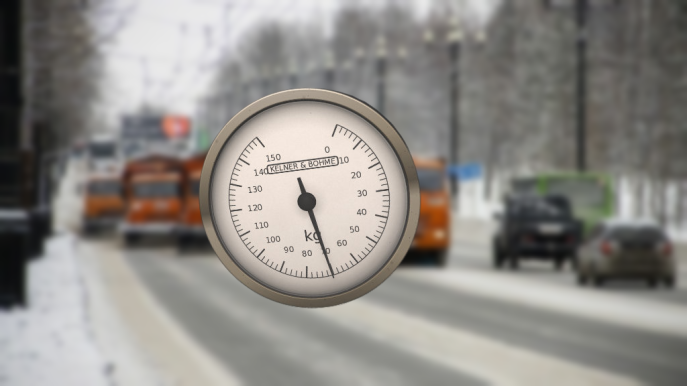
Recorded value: 70 kg
